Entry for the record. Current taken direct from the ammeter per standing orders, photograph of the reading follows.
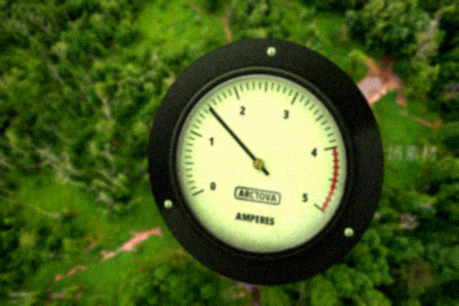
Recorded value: 1.5 A
